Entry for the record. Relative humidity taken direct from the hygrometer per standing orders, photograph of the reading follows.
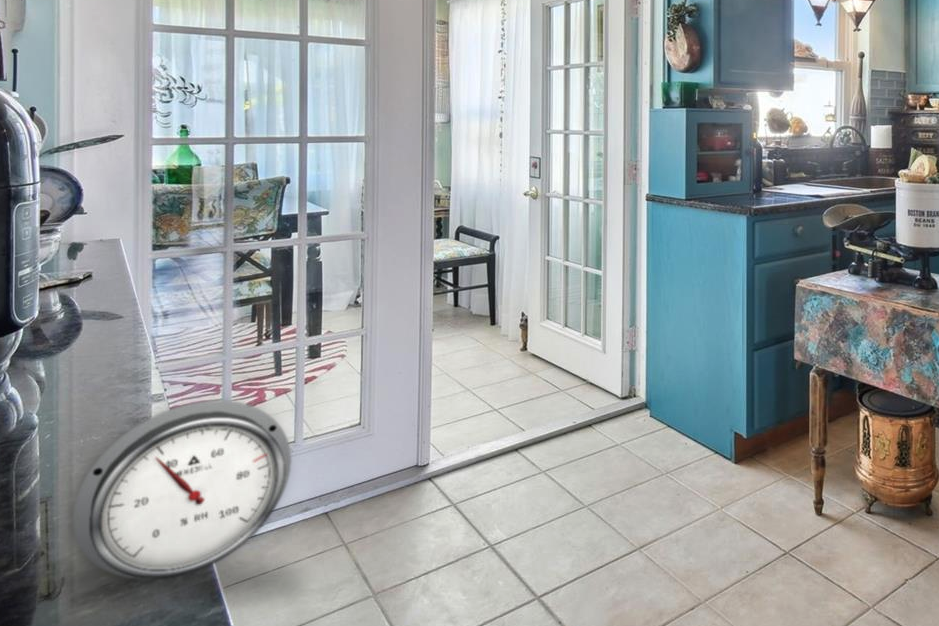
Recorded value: 38 %
